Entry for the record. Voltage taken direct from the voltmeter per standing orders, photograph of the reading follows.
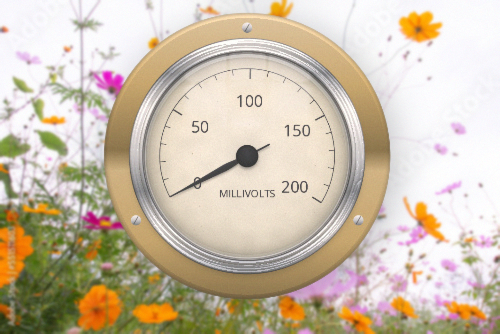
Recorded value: 0 mV
